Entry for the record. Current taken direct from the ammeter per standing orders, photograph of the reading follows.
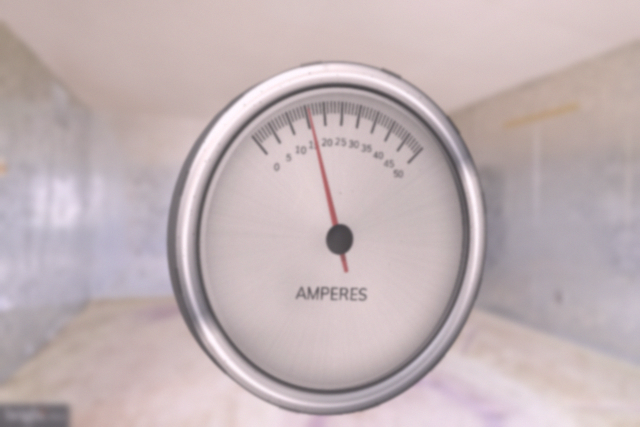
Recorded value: 15 A
